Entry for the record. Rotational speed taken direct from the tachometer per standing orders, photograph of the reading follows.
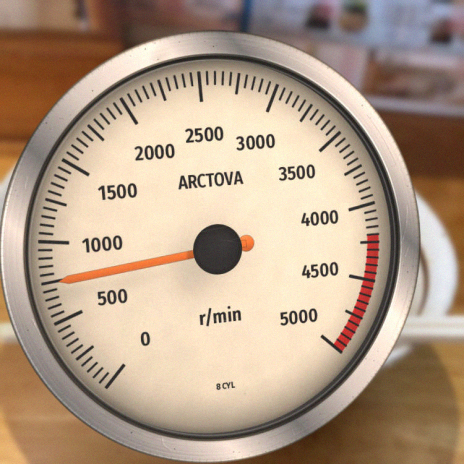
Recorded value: 750 rpm
